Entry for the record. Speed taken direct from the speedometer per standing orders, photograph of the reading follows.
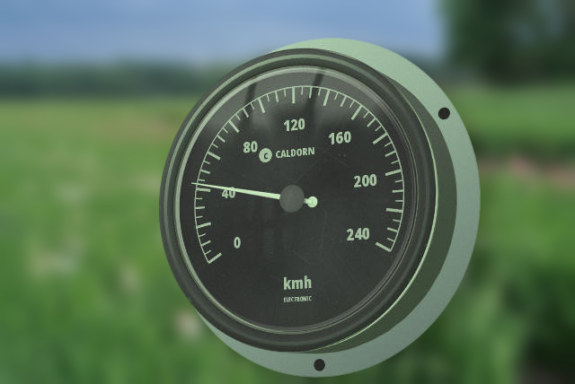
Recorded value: 42.5 km/h
